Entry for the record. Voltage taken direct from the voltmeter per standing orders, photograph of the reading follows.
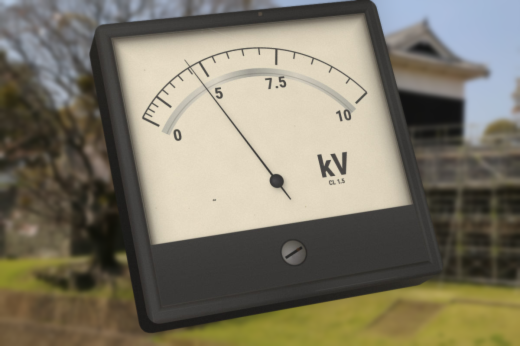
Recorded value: 4.5 kV
